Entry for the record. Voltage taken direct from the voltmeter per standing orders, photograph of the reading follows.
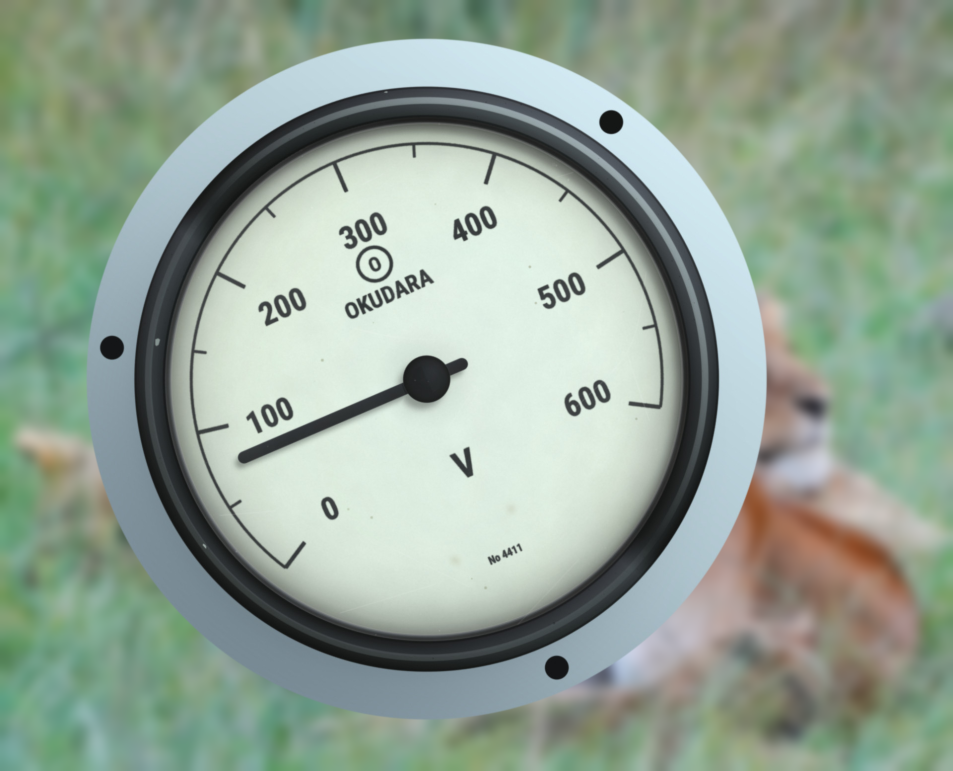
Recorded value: 75 V
